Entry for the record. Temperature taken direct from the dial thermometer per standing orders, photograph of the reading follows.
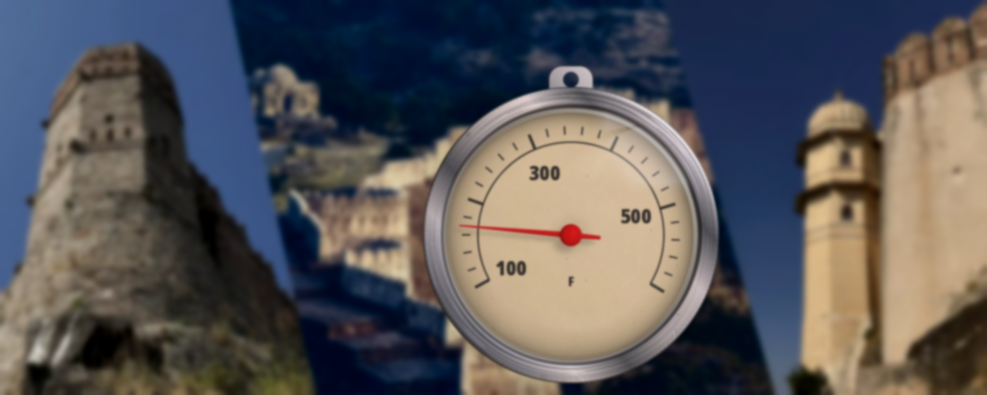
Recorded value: 170 °F
